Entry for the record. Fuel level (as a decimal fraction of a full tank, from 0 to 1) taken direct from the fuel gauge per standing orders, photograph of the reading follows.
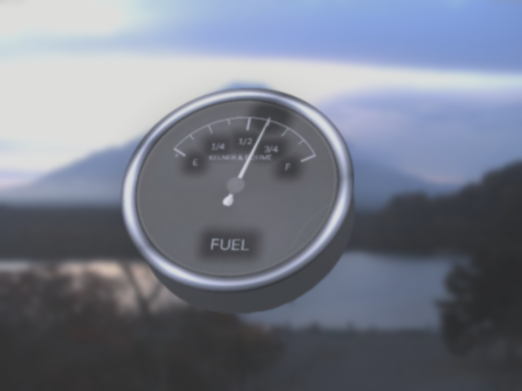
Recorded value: 0.625
